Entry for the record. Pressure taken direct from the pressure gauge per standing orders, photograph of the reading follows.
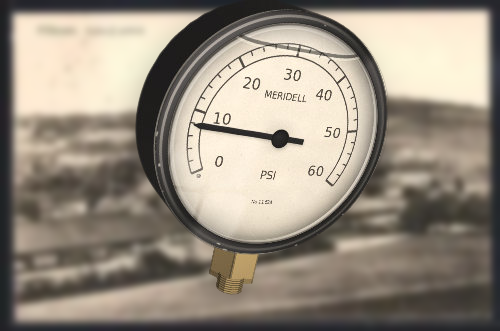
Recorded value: 8 psi
